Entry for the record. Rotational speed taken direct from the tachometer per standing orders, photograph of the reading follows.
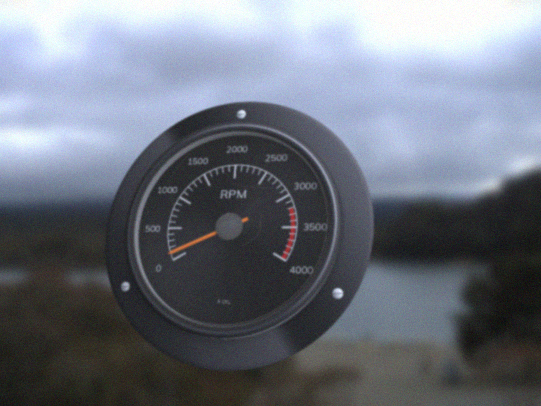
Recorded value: 100 rpm
